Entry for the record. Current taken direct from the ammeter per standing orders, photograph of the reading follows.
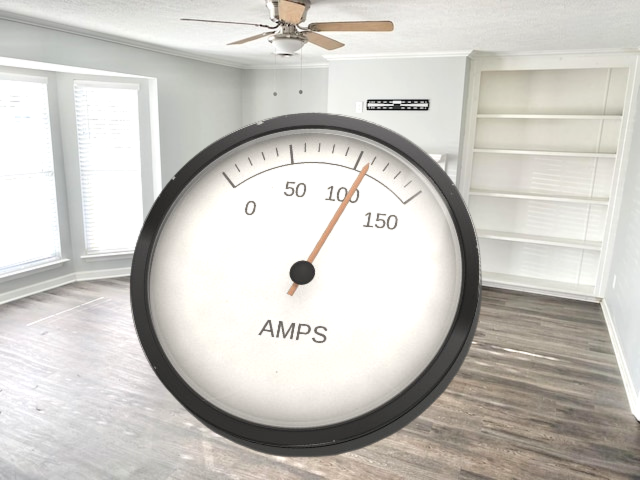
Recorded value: 110 A
